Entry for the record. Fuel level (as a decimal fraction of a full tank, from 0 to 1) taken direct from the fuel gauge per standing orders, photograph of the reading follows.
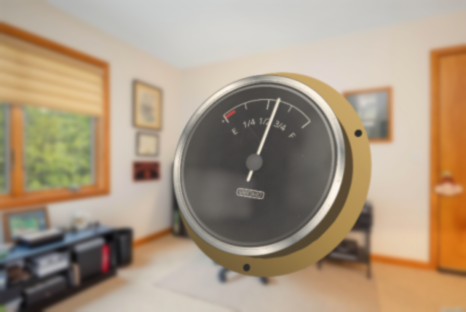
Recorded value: 0.625
